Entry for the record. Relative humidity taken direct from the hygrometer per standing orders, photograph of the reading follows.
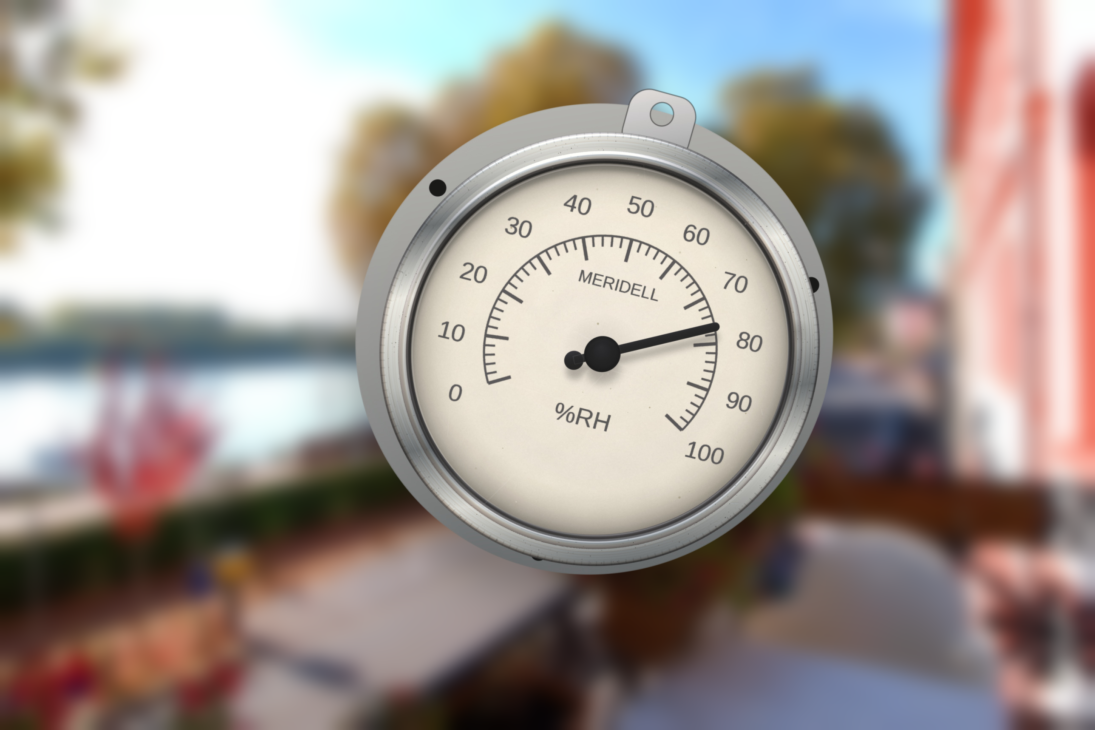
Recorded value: 76 %
